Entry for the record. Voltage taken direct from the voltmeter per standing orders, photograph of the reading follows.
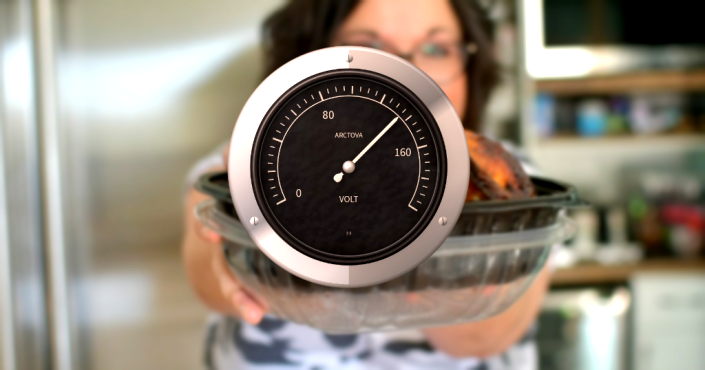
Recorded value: 135 V
